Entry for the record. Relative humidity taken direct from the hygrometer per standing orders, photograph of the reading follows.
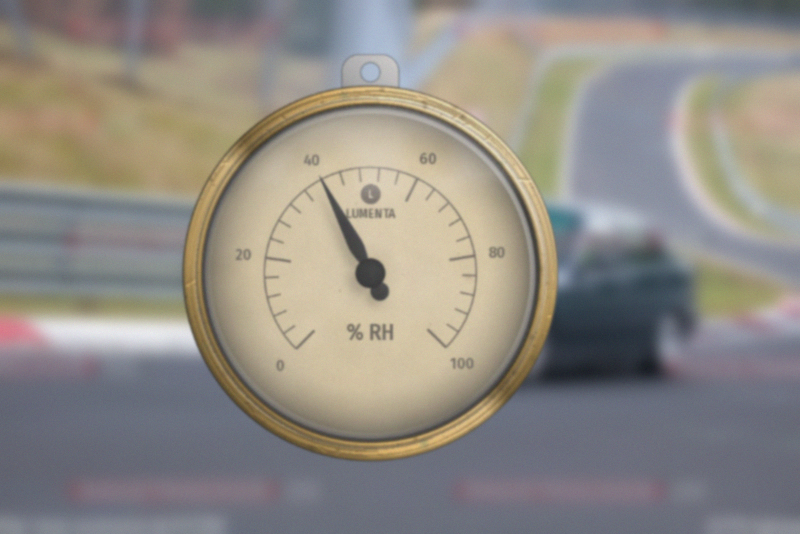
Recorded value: 40 %
